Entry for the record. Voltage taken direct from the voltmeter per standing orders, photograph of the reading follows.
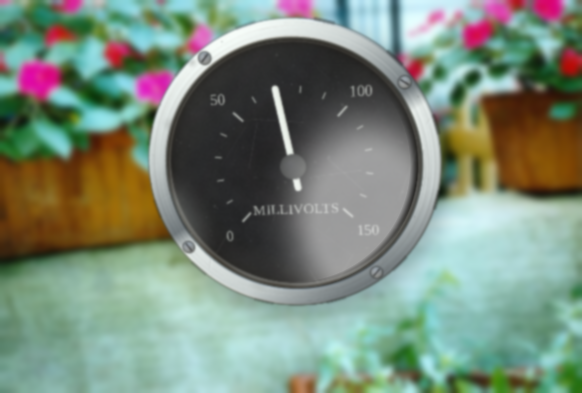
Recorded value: 70 mV
